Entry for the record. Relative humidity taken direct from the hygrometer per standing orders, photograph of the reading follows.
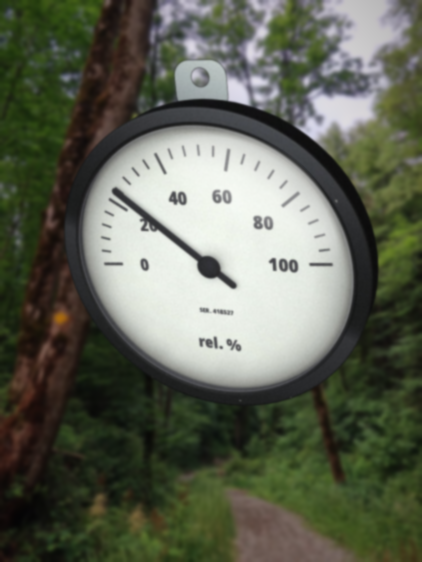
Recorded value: 24 %
